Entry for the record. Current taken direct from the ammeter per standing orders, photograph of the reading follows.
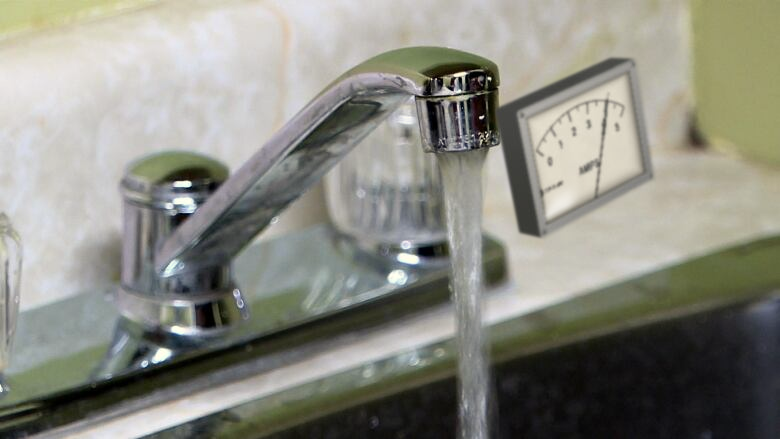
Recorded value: 4 A
